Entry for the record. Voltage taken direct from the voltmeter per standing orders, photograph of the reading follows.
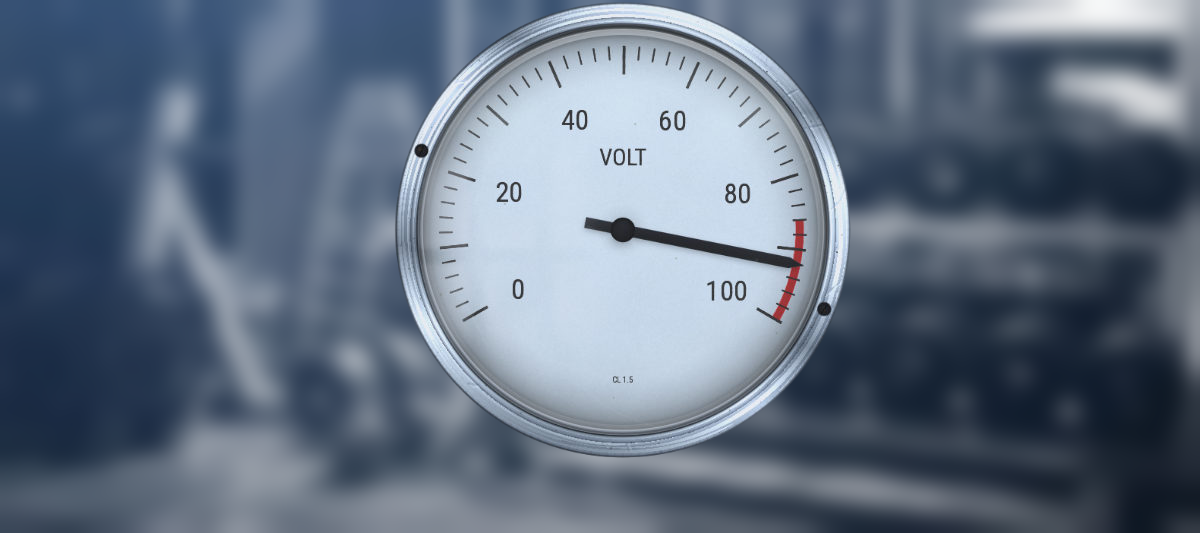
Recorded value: 92 V
